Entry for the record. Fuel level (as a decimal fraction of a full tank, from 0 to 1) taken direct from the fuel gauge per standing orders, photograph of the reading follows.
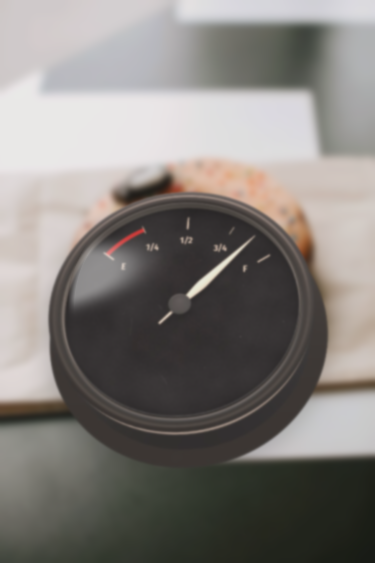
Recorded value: 0.875
